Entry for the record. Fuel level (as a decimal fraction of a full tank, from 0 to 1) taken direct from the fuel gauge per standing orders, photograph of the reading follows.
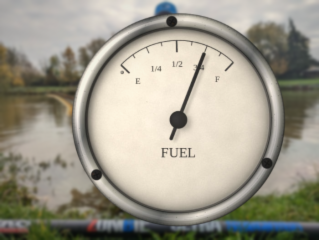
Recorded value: 0.75
